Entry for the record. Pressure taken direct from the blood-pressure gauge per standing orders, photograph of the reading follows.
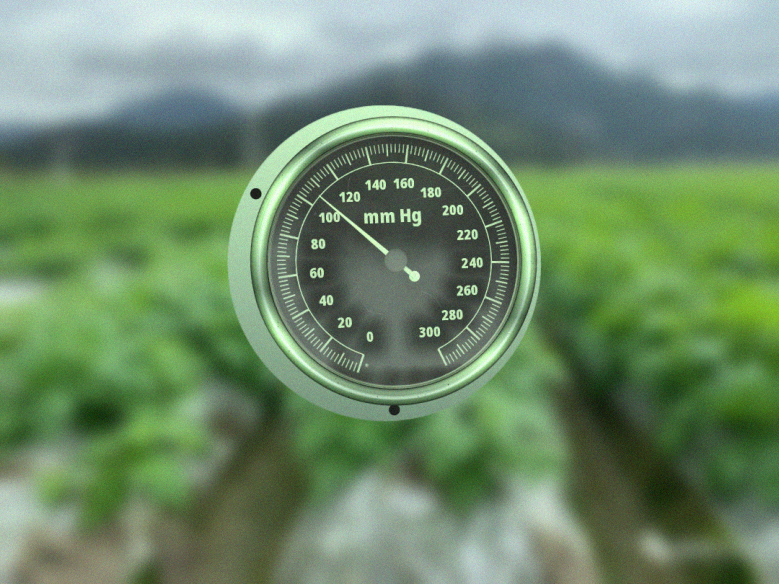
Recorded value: 106 mmHg
